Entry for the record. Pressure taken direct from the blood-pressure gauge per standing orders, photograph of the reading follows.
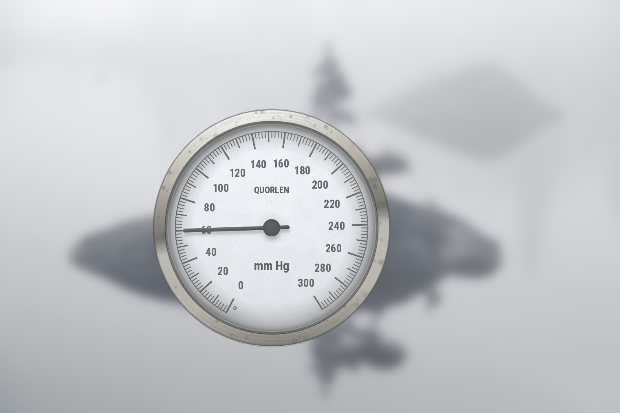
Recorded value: 60 mmHg
